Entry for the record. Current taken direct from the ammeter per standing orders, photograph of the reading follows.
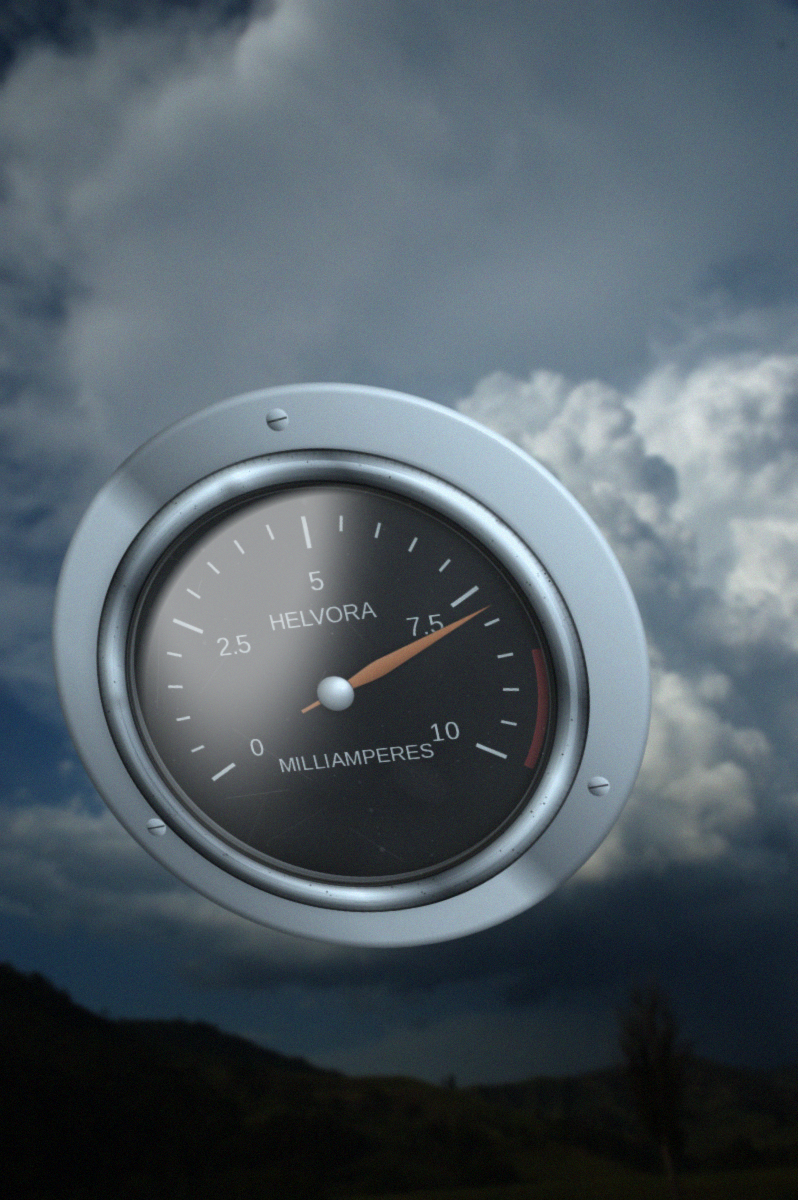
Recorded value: 7.75 mA
